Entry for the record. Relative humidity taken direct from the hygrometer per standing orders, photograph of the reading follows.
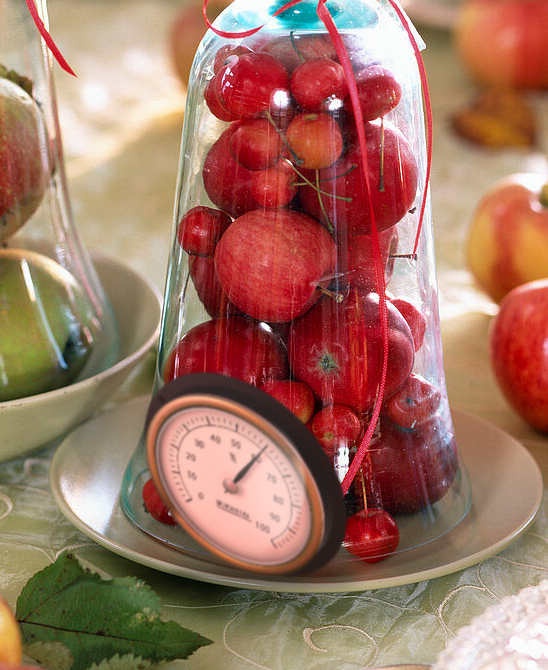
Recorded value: 60 %
